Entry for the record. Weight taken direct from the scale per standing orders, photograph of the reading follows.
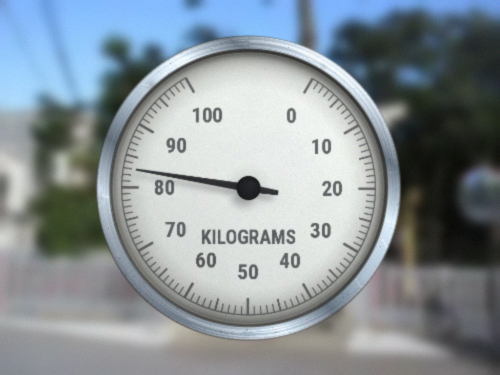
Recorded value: 83 kg
